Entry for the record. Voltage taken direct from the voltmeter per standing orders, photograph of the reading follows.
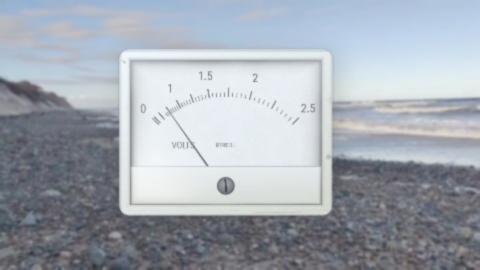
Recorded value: 0.75 V
